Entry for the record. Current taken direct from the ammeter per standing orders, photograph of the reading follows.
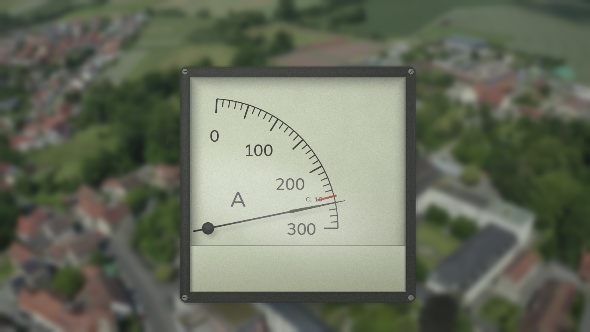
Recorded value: 260 A
